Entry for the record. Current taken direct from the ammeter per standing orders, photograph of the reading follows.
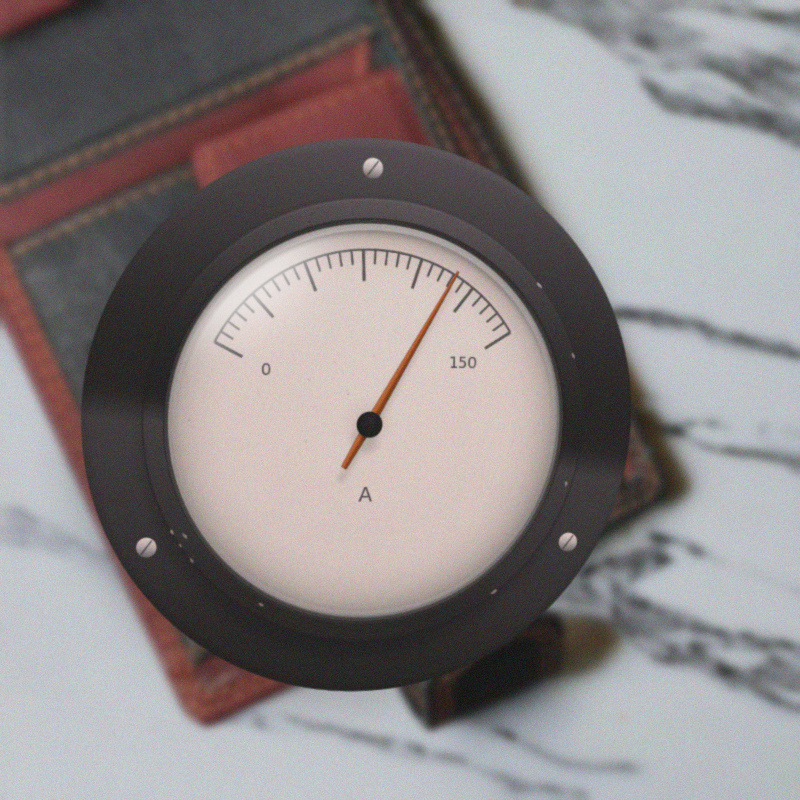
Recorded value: 115 A
